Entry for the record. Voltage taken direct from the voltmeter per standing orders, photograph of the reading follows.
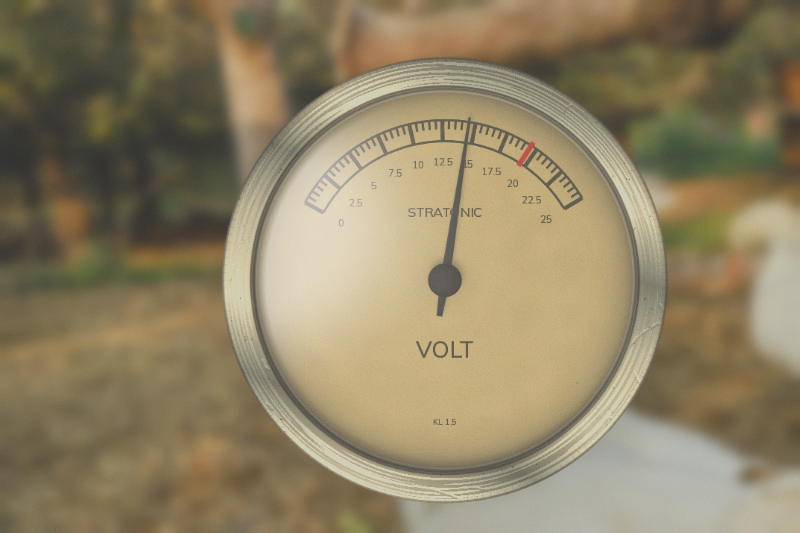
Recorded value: 14.5 V
